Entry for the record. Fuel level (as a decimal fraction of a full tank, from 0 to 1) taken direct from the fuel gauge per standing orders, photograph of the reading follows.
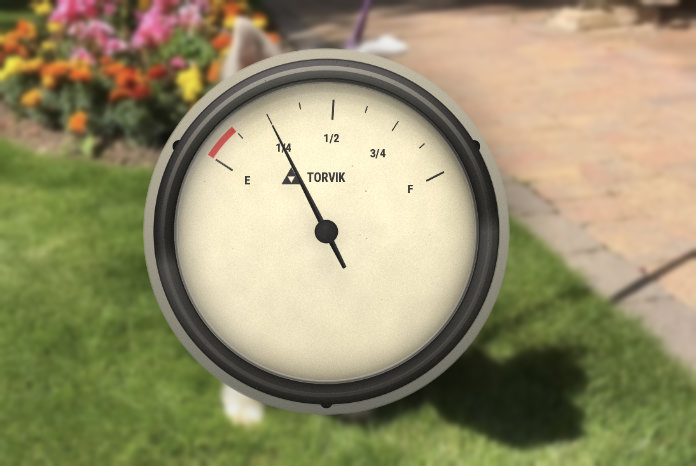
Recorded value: 0.25
